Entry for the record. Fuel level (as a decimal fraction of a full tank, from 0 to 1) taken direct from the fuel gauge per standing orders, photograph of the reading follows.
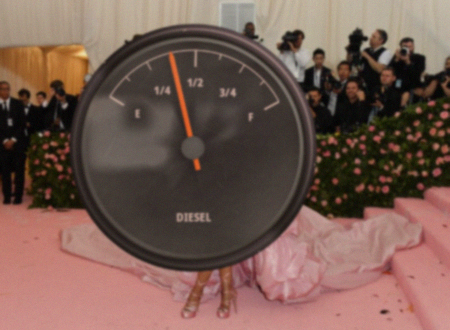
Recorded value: 0.375
